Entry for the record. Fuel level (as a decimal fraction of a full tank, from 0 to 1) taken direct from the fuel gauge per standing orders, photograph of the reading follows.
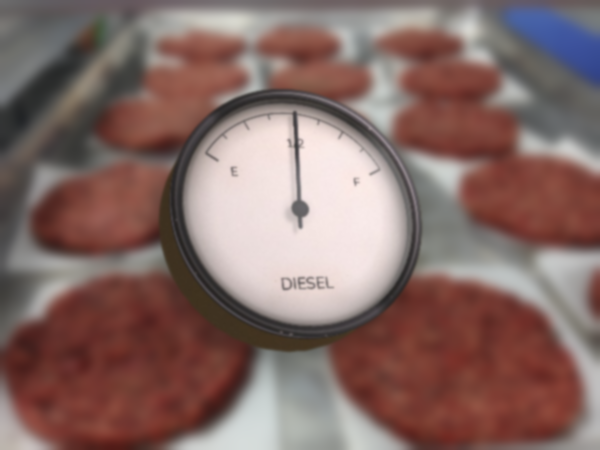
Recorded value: 0.5
